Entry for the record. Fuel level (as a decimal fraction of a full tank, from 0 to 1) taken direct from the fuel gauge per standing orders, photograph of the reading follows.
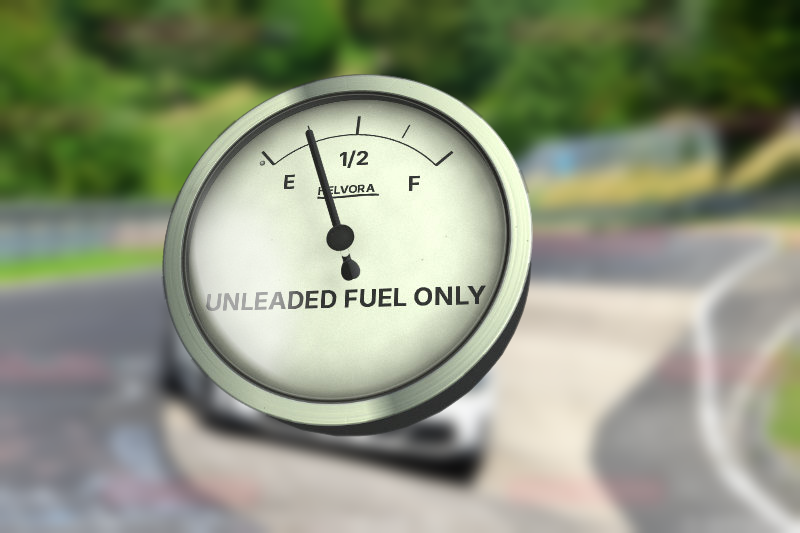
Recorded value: 0.25
